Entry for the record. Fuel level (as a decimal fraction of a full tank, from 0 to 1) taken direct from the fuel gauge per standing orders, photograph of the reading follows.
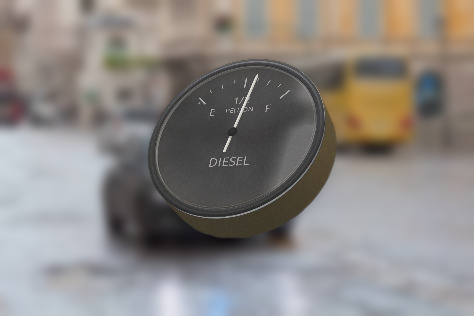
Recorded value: 0.625
